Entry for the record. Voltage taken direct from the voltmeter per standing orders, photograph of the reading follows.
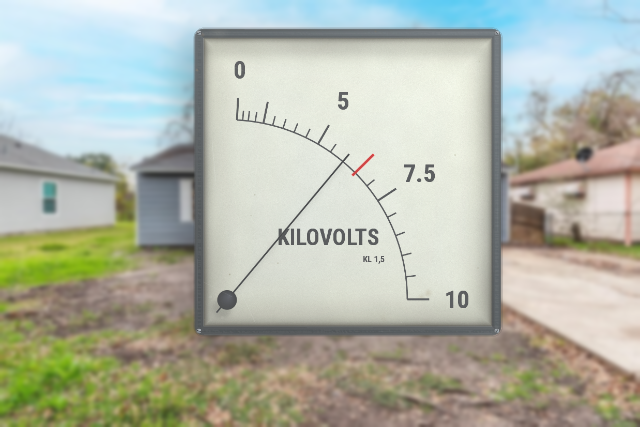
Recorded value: 6 kV
